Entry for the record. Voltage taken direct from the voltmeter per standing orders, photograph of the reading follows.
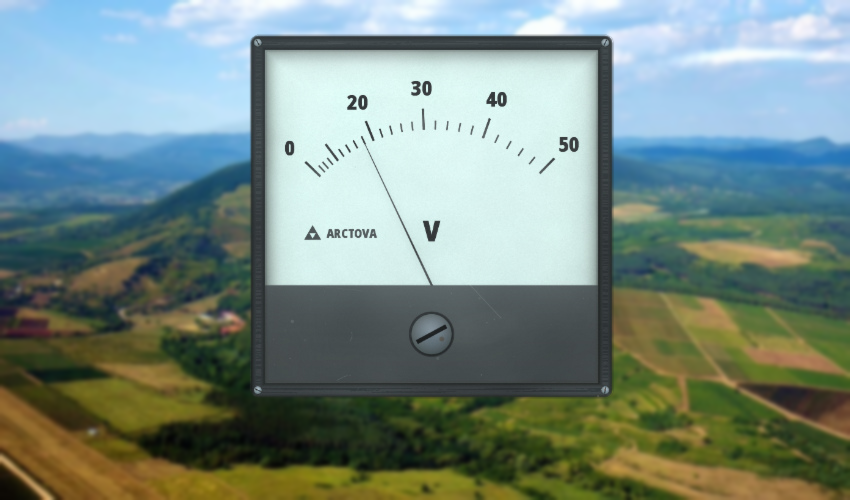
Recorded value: 18 V
